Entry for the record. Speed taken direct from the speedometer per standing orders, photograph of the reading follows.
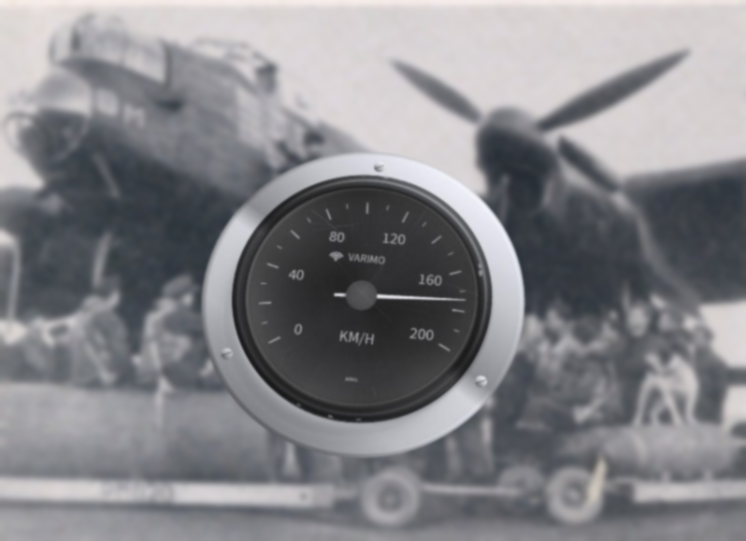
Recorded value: 175 km/h
